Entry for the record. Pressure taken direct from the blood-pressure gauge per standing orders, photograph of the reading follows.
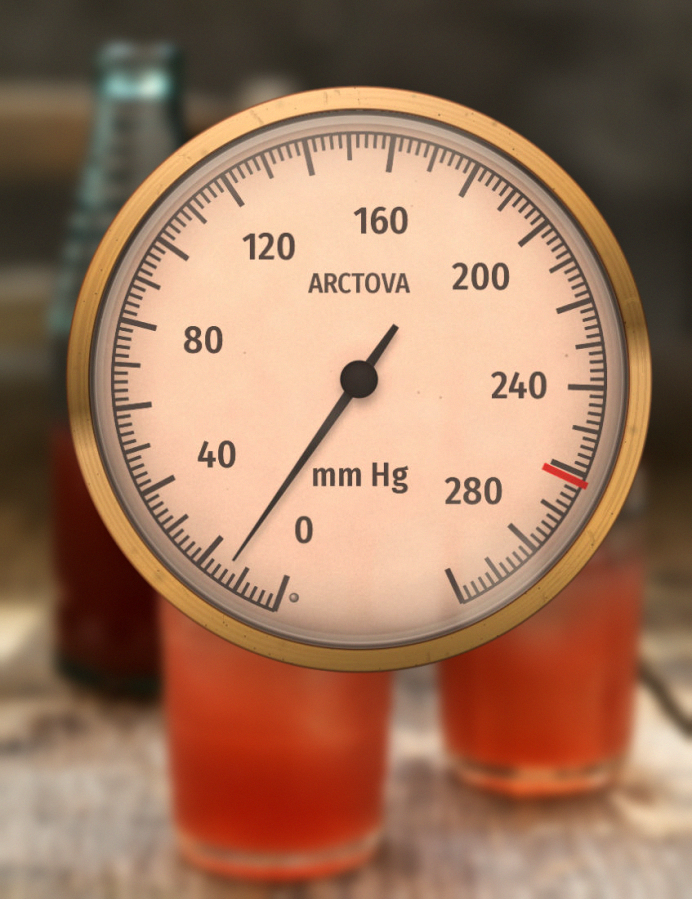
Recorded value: 14 mmHg
